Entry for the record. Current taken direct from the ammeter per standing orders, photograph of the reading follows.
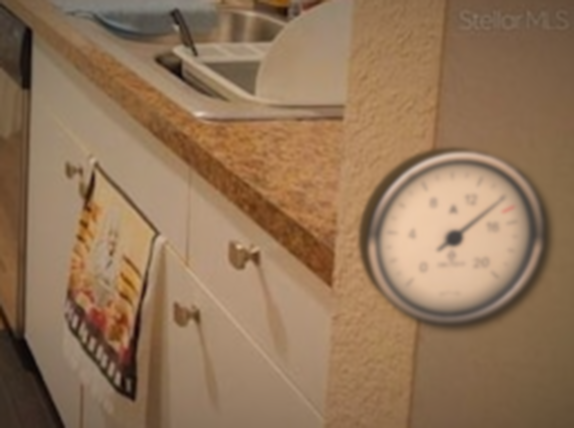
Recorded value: 14 A
